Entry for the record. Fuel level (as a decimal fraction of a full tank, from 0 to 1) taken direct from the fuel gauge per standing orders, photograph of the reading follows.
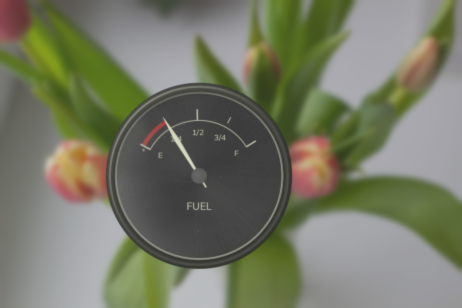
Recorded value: 0.25
